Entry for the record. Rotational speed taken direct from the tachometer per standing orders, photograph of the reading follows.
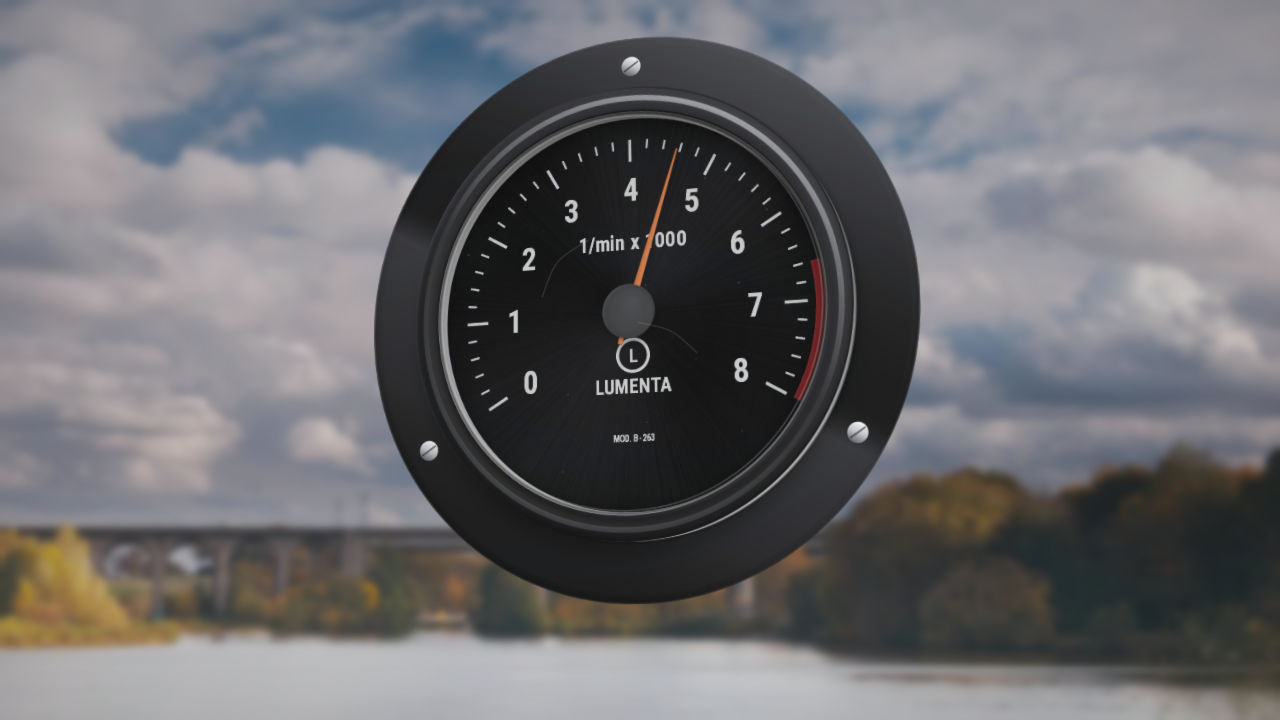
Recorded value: 4600 rpm
